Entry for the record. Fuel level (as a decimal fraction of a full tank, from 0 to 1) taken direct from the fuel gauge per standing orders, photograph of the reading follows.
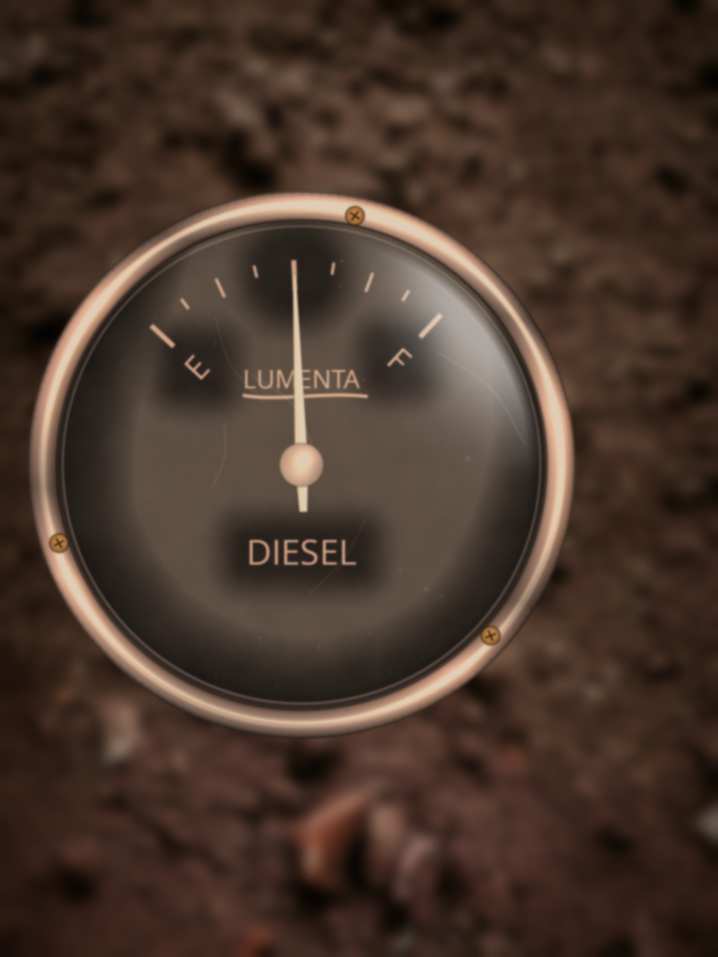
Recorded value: 0.5
